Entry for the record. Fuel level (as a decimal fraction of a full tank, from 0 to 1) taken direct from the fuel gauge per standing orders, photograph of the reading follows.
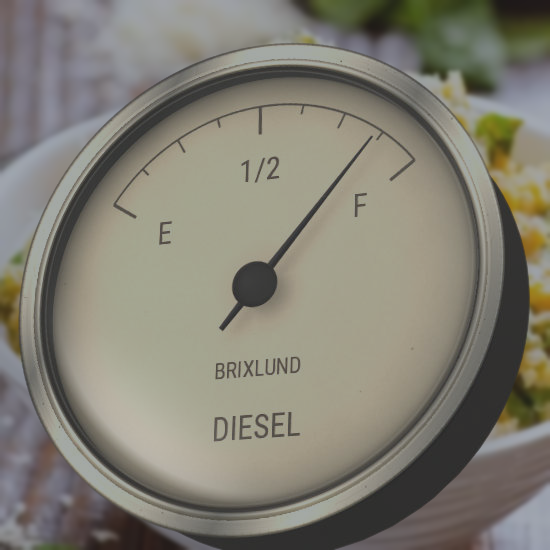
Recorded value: 0.875
